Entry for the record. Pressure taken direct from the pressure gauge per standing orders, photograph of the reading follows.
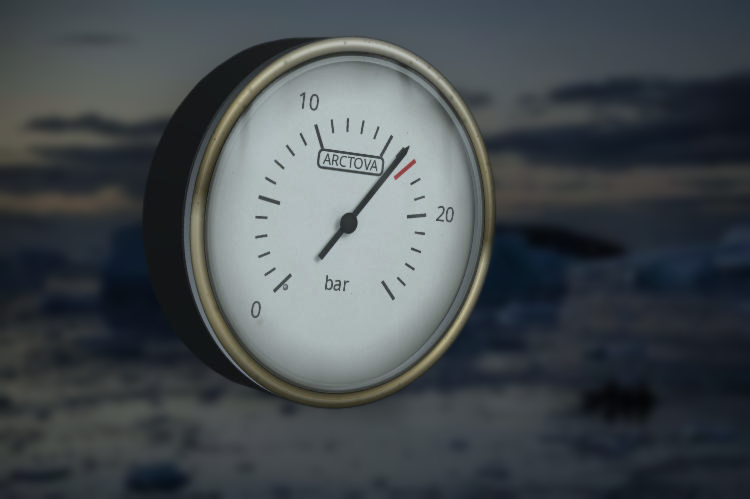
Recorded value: 16 bar
